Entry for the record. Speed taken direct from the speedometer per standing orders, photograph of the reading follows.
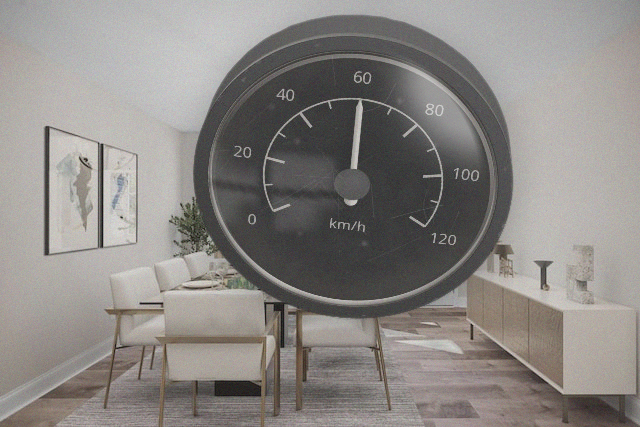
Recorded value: 60 km/h
